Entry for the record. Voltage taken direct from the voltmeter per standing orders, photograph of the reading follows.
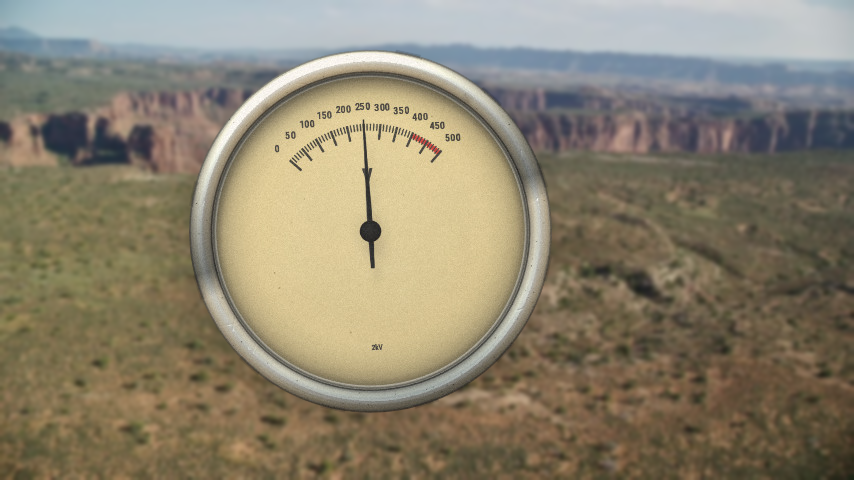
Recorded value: 250 V
